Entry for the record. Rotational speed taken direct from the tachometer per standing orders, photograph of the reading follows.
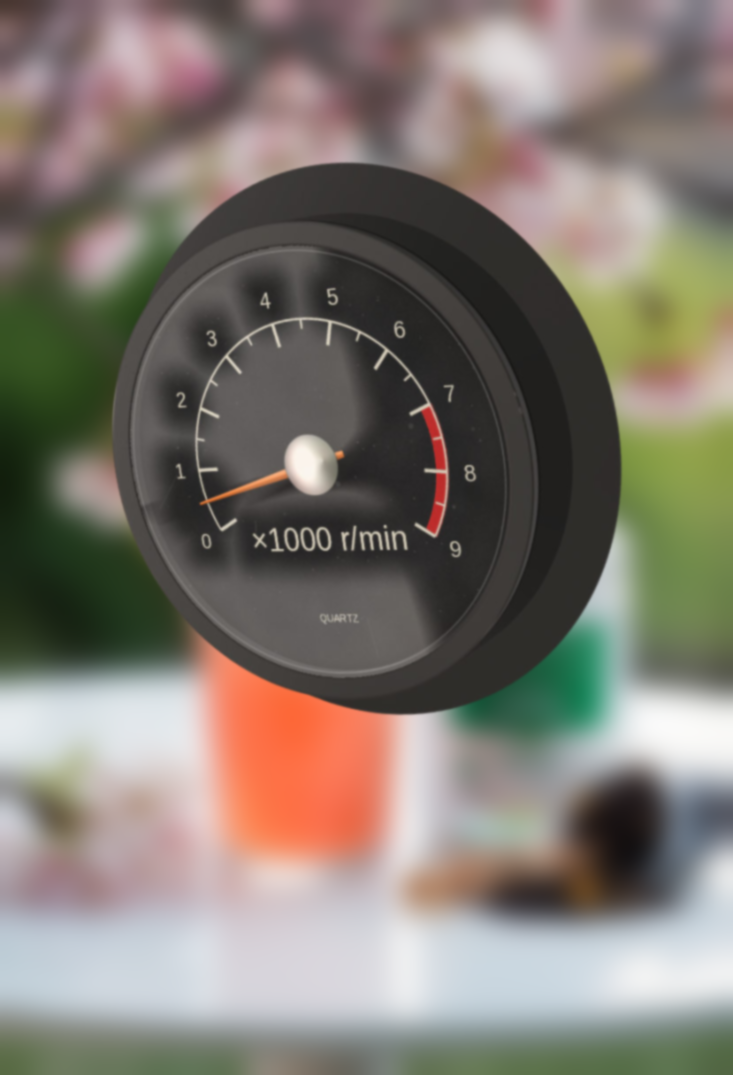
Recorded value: 500 rpm
